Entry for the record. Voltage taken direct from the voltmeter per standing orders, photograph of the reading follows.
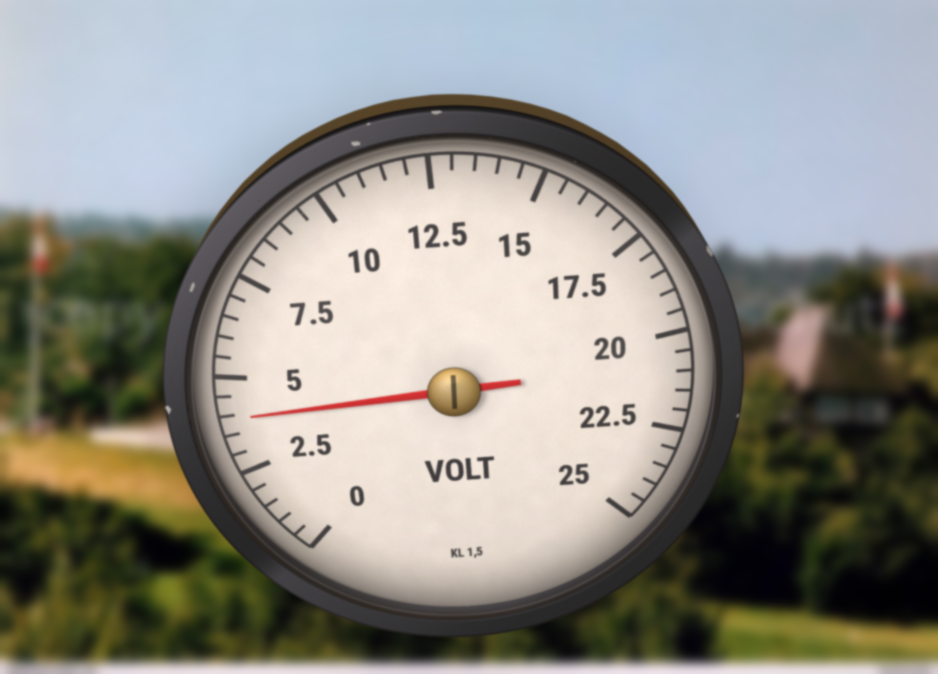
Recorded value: 4 V
